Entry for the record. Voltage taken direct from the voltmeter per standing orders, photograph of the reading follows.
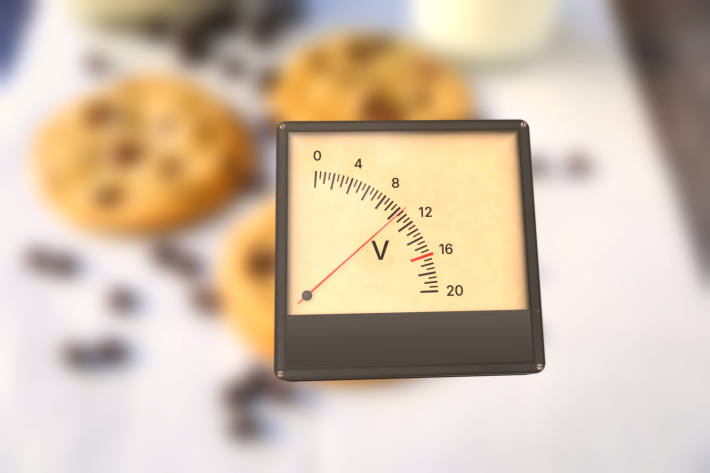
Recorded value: 10.5 V
